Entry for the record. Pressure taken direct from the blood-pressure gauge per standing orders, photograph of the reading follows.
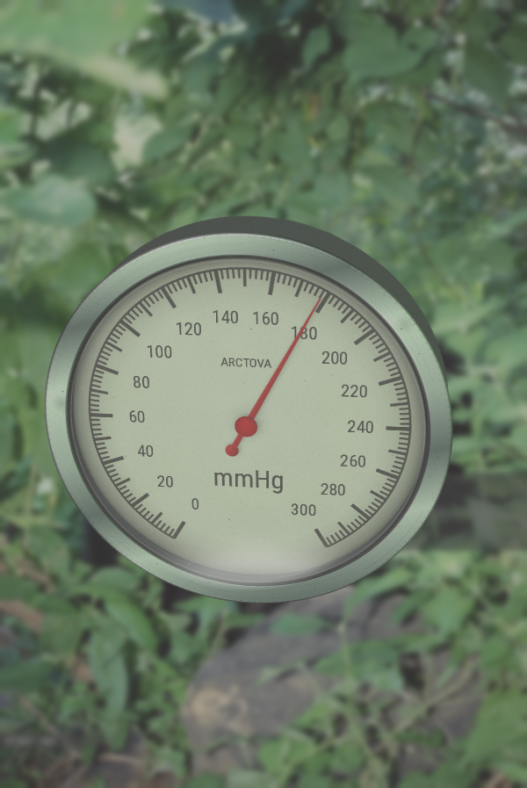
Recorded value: 178 mmHg
